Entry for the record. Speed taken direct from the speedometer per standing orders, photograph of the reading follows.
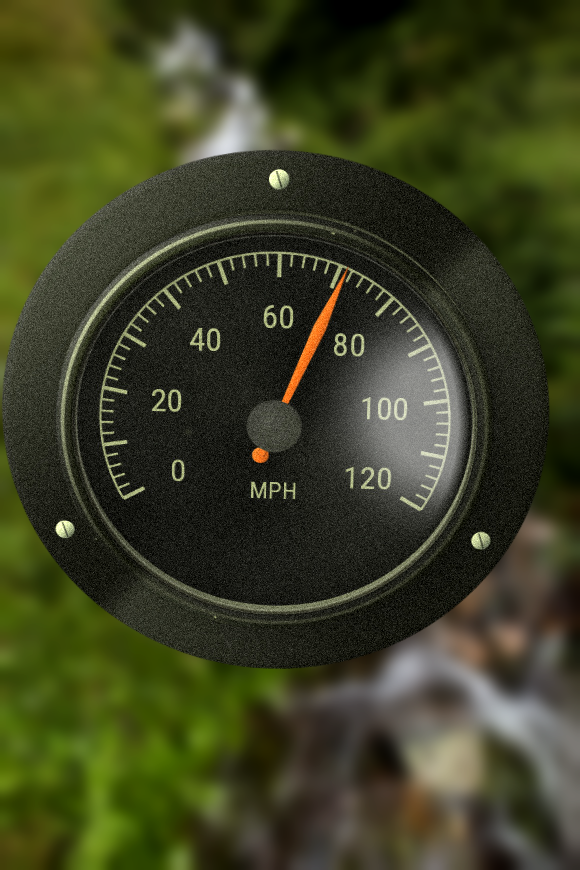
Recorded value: 71 mph
